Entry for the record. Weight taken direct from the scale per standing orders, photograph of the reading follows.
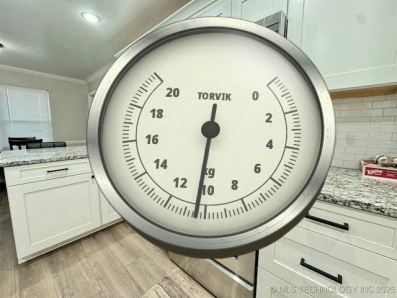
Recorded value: 10.4 kg
